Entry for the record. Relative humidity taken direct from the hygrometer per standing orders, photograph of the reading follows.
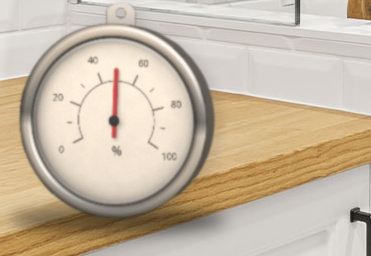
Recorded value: 50 %
